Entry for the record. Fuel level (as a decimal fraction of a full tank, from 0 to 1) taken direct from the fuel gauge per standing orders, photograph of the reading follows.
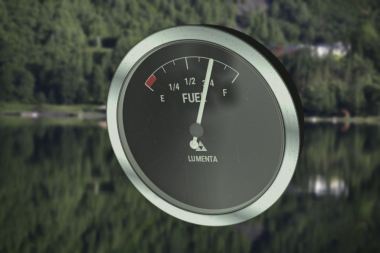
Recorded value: 0.75
